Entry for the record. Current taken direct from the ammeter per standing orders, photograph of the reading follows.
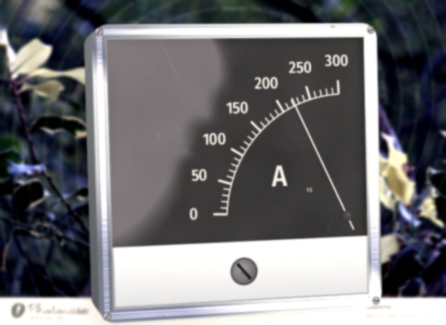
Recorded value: 220 A
